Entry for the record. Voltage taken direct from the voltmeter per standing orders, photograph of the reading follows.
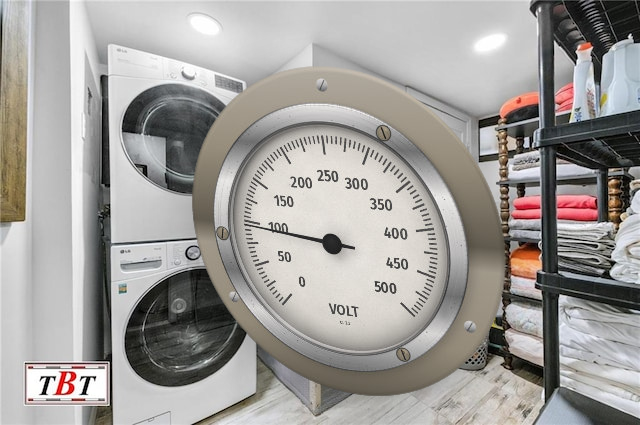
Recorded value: 100 V
